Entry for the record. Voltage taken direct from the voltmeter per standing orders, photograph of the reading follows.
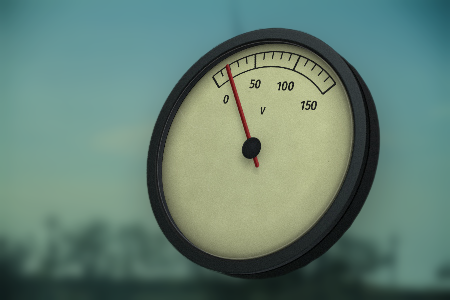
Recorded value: 20 V
